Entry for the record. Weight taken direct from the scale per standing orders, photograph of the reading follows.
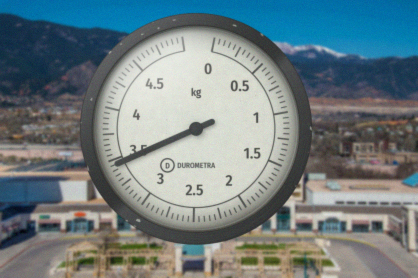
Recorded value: 3.45 kg
